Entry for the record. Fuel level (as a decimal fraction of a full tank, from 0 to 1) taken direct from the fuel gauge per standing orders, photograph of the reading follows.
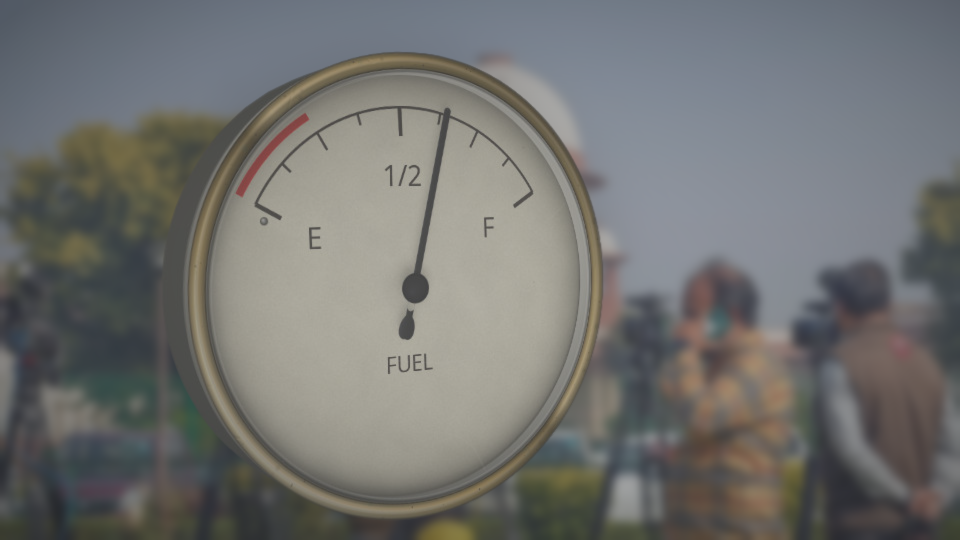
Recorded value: 0.625
